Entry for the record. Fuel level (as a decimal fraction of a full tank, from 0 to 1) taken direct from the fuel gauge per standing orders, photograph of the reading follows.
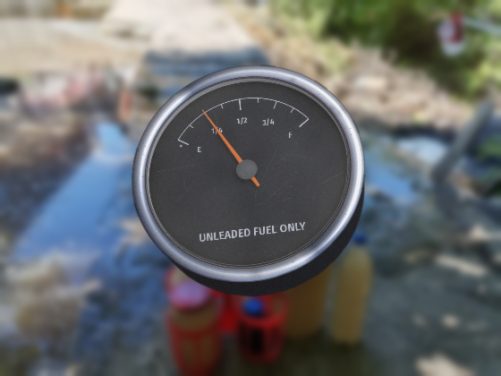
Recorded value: 0.25
